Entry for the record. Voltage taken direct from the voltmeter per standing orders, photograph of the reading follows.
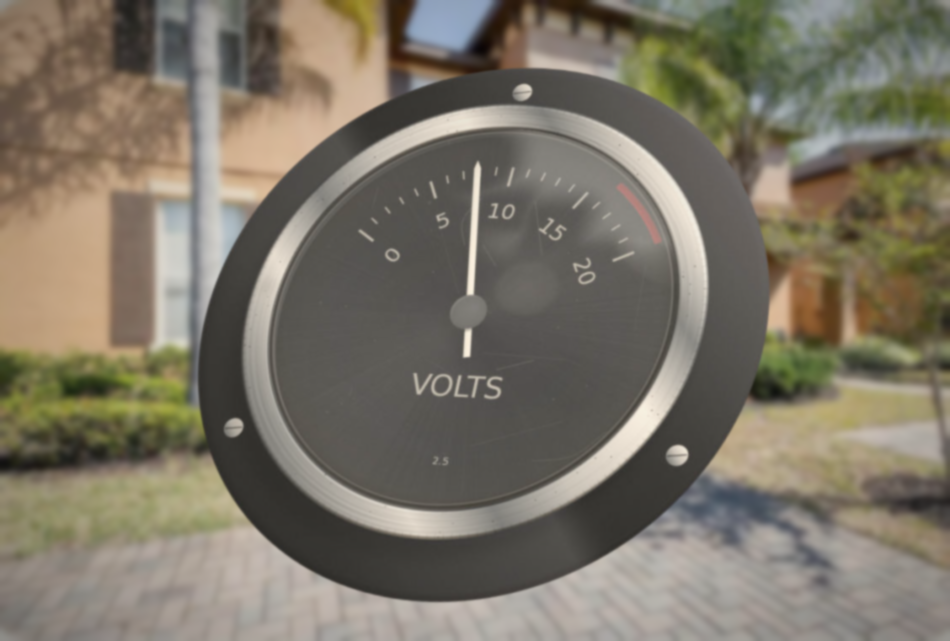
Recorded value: 8 V
